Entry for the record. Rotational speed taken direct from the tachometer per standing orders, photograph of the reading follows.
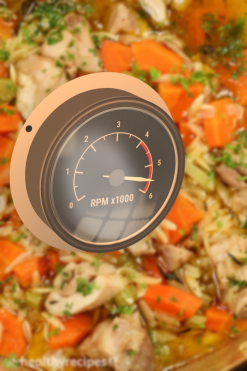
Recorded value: 5500 rpm
